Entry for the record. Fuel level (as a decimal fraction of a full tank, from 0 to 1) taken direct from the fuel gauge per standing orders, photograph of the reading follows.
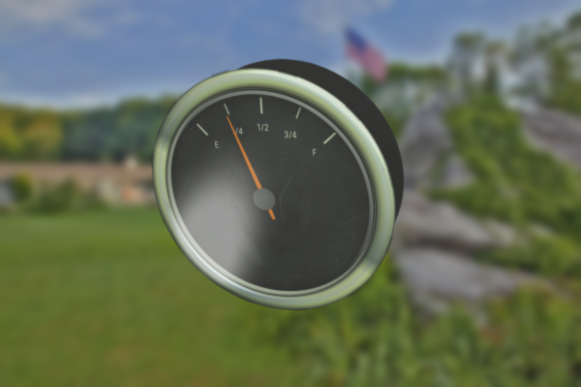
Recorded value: 0.25
